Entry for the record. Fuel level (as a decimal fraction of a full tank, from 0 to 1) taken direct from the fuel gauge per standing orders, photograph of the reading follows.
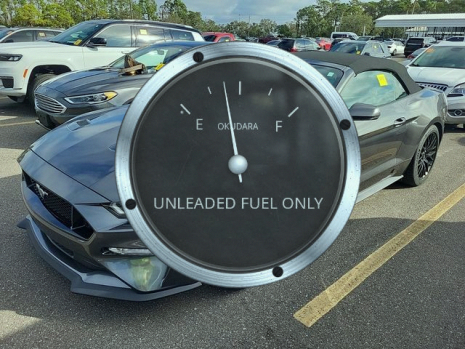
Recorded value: 0.375
